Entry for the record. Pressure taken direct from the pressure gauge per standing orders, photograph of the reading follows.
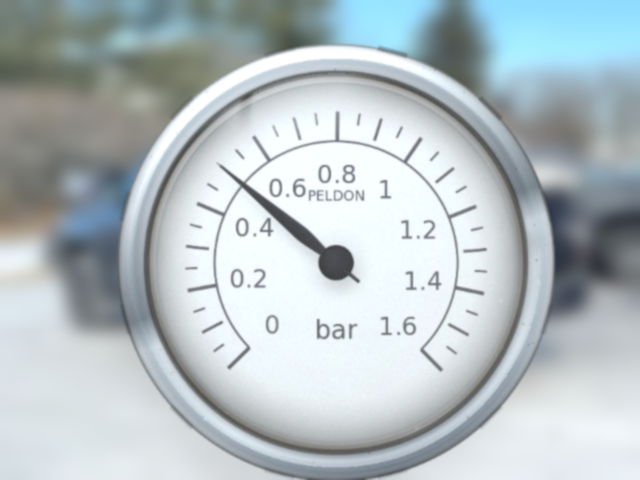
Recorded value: 0.5 bar
